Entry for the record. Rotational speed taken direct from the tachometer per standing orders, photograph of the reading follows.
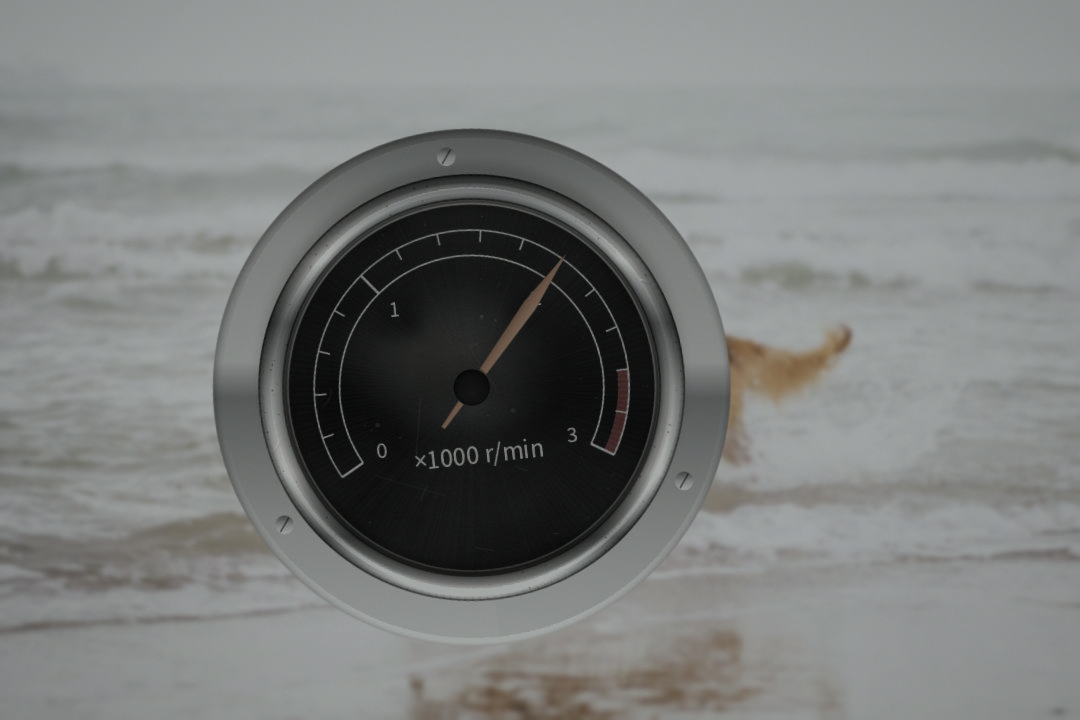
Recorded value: 2000 rpm
